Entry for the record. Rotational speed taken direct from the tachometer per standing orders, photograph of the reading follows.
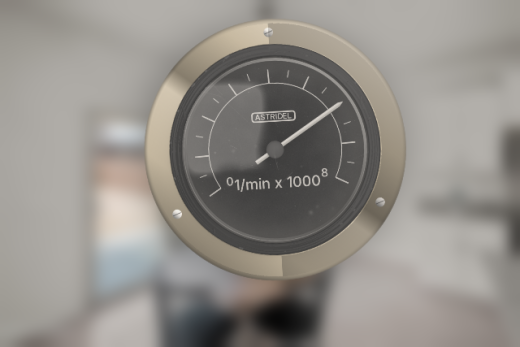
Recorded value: 6000 rpm
